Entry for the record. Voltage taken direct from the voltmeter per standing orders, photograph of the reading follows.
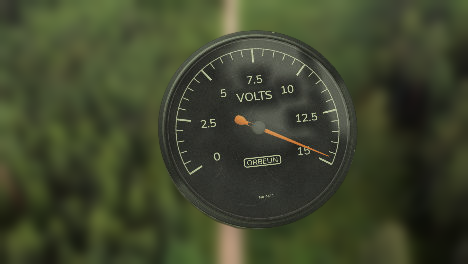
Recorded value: 14.75 V
